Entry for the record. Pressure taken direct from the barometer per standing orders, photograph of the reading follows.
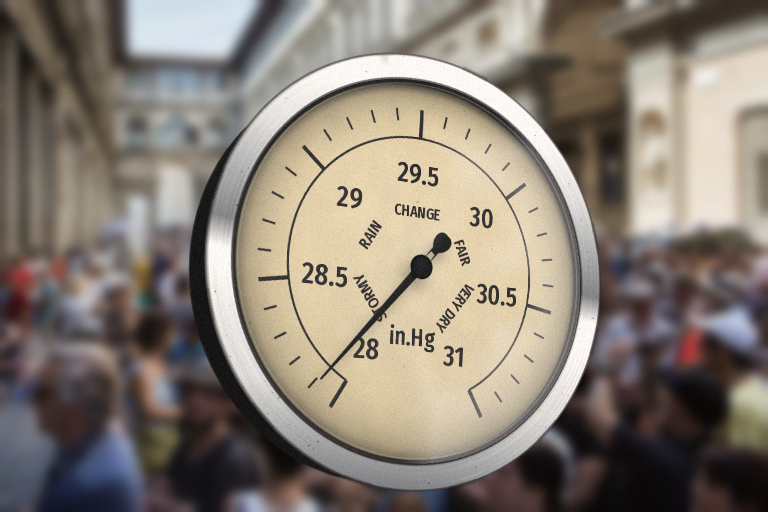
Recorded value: 28.1 inHg
